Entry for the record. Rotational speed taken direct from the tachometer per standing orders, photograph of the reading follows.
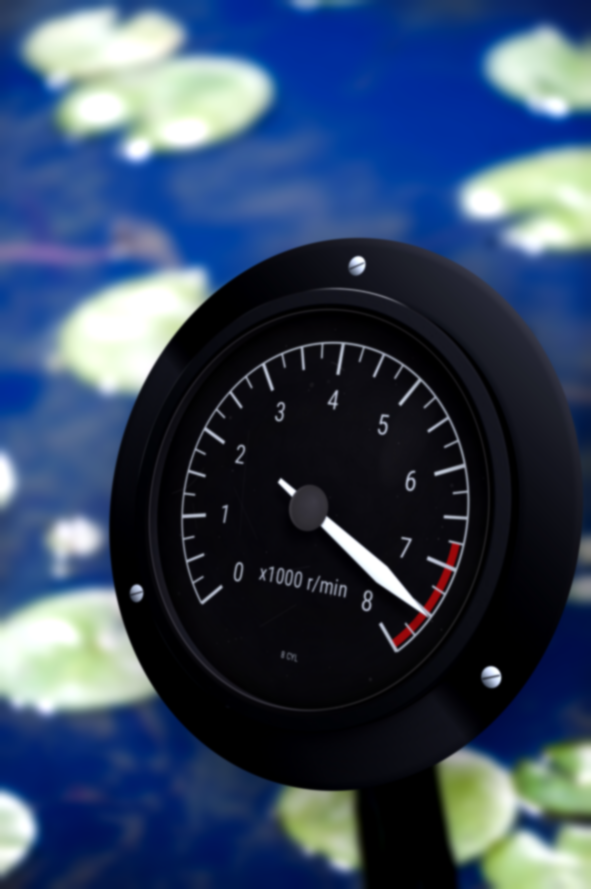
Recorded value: 7500 rpm
